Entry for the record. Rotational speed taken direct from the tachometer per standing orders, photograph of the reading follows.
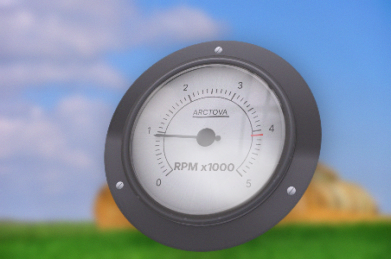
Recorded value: 900 rpm
